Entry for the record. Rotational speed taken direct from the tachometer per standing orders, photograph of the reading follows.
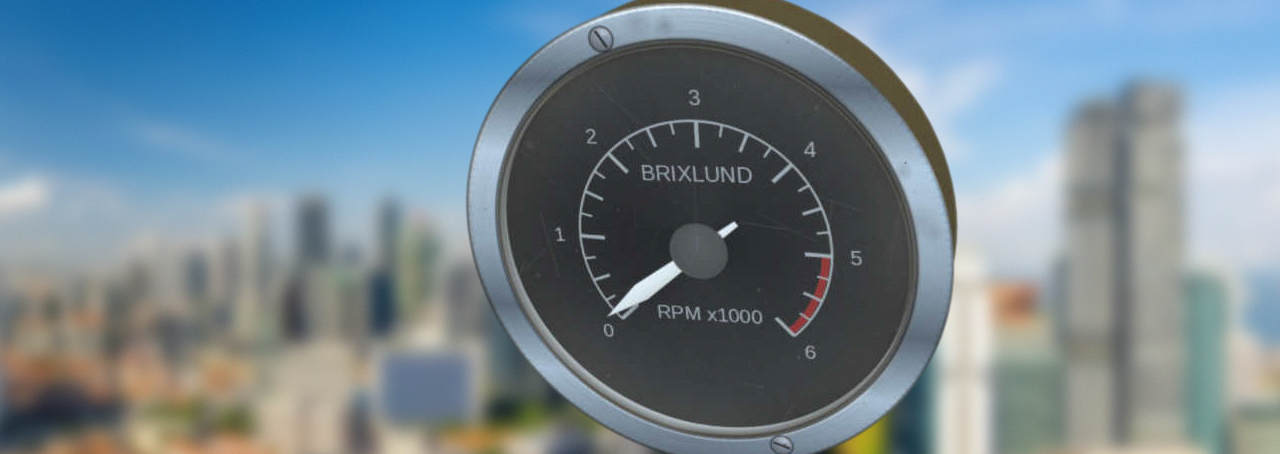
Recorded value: 125 rpm
